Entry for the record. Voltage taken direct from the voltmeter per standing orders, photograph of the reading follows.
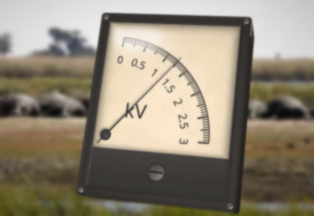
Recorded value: 1.25 kV
